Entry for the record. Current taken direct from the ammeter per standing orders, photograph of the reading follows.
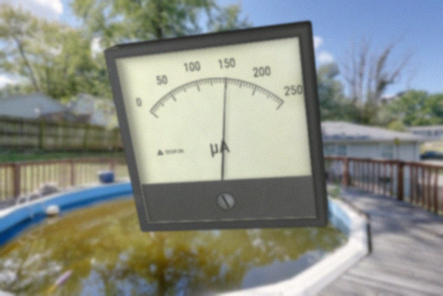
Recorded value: 150 µA
